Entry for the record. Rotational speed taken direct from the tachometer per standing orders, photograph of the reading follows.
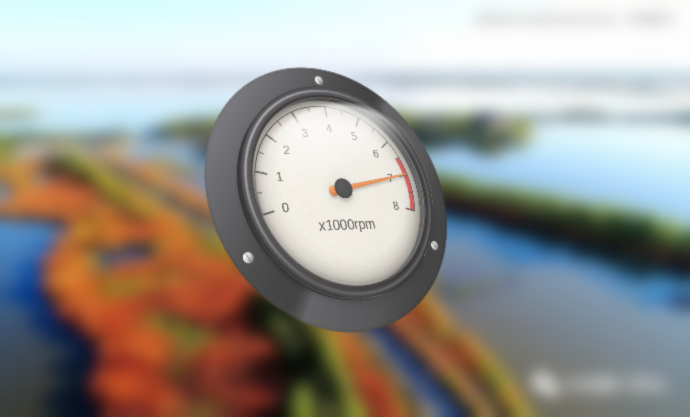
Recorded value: 7000 rpm
